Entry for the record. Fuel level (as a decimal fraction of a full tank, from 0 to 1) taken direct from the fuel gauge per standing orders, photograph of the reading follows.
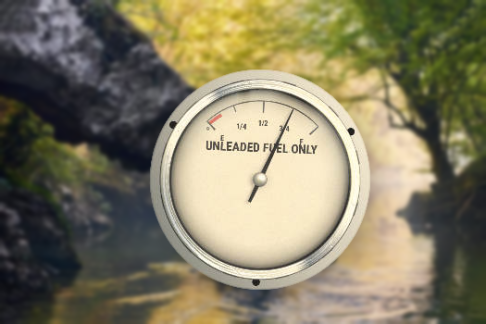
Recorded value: 0.75
